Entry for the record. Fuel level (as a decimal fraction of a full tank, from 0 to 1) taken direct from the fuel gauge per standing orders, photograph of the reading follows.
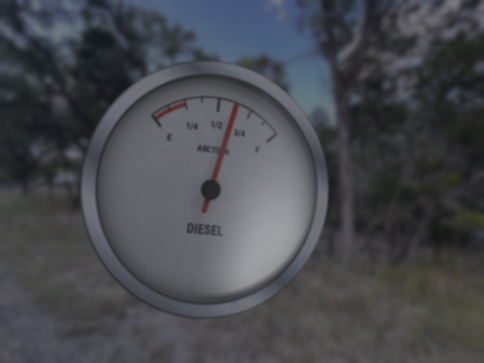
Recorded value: 0.625
